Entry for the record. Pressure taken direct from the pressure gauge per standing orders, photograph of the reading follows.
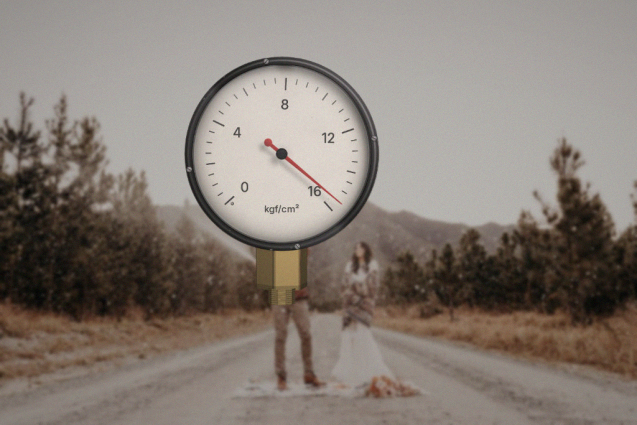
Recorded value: 15.5 kg/cm²
